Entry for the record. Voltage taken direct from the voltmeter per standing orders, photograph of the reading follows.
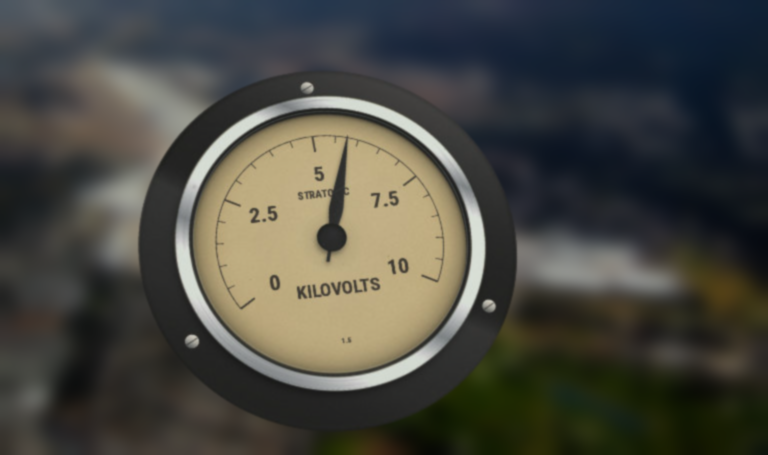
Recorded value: 5.75 kV
